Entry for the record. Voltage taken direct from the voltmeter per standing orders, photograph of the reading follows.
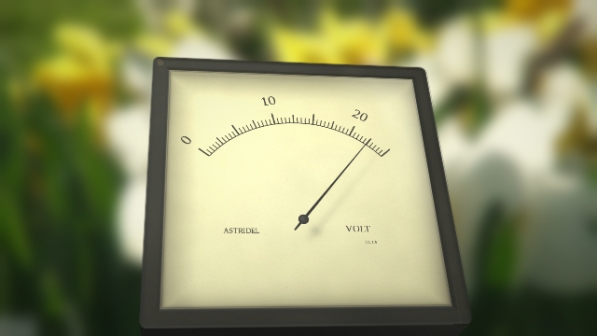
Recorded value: 22.5 V
